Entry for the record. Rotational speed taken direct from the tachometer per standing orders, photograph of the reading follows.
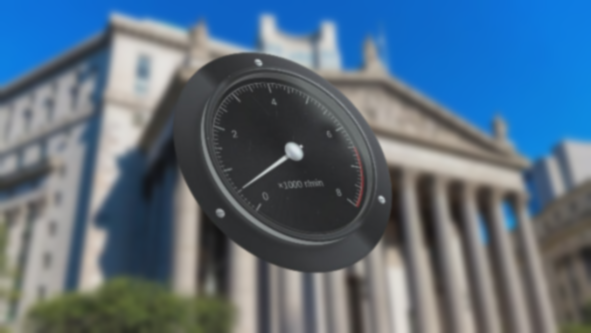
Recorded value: 500 rpm
